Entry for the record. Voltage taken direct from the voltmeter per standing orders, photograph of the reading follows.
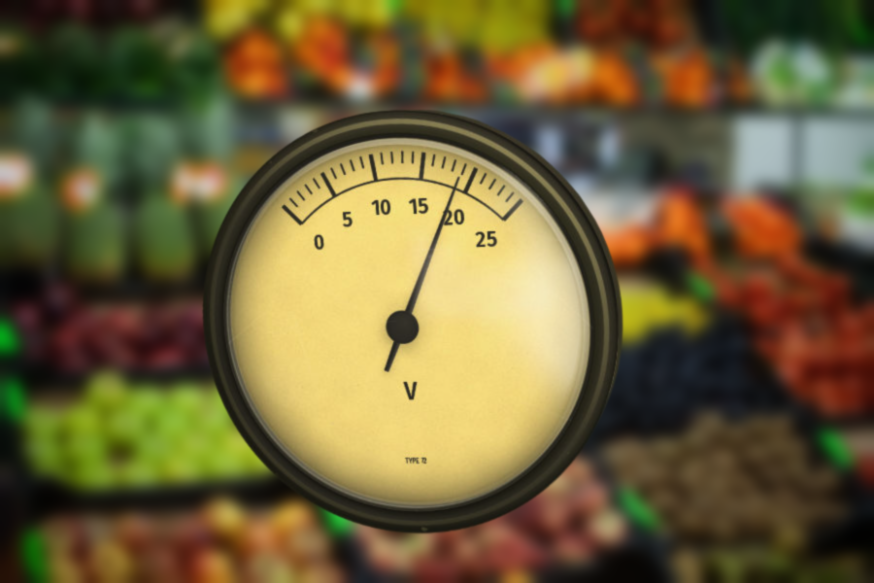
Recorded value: 19 V
